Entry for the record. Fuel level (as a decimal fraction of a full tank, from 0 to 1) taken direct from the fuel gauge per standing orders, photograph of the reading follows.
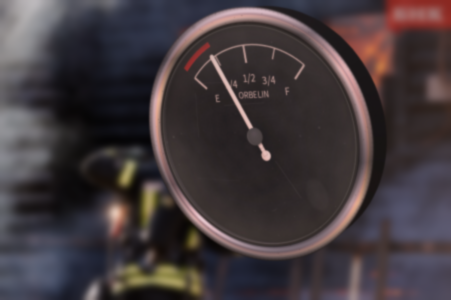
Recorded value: 0.25
